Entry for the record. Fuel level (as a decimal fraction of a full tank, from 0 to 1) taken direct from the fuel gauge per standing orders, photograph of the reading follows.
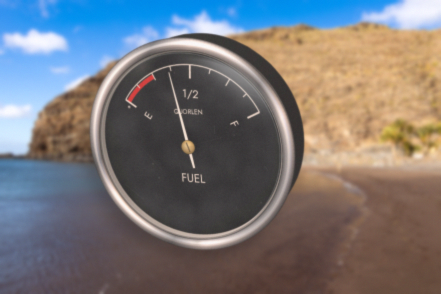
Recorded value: 0.375
